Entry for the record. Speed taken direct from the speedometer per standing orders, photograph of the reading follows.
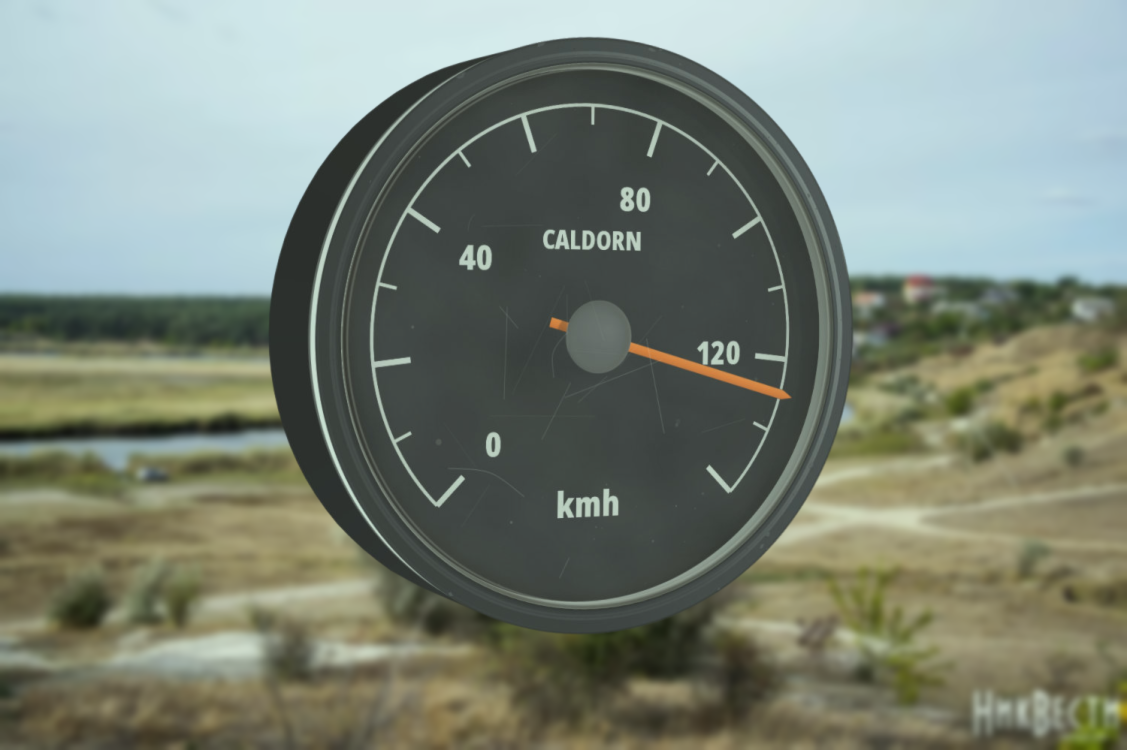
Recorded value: 125 km/h
